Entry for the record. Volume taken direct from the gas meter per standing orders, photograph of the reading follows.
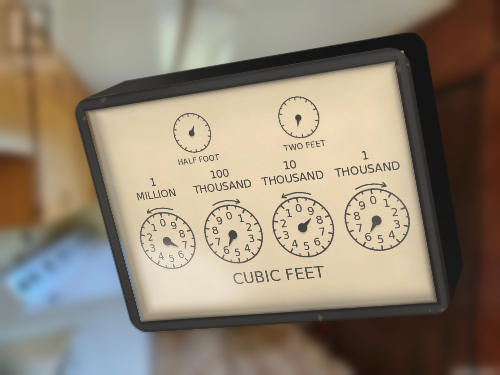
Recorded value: 658600 ft³
